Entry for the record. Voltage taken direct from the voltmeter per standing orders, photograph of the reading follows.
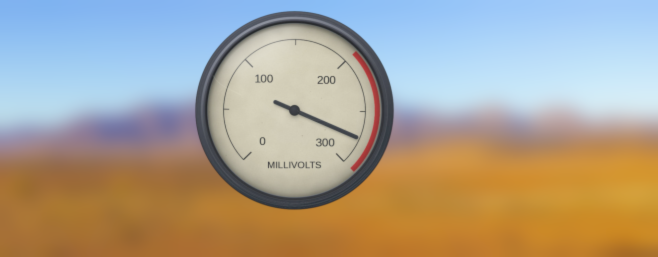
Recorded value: 275 mV
